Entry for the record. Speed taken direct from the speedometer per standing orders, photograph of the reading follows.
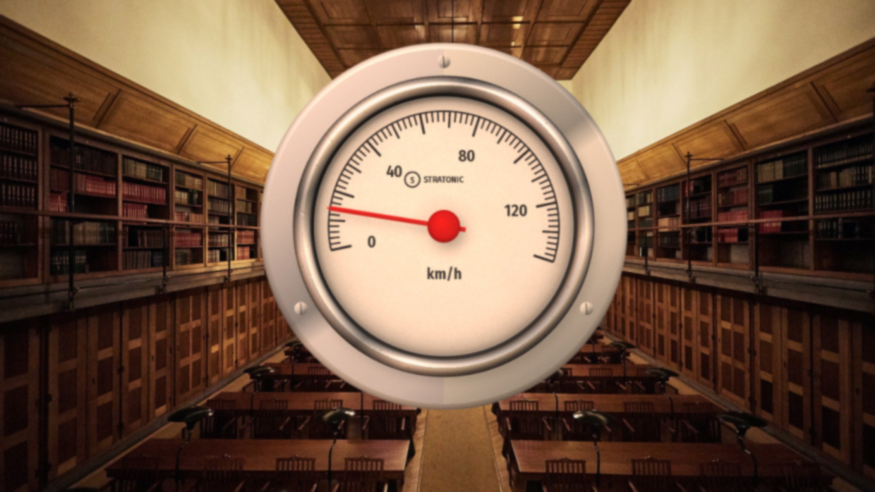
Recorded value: 14 km/h
